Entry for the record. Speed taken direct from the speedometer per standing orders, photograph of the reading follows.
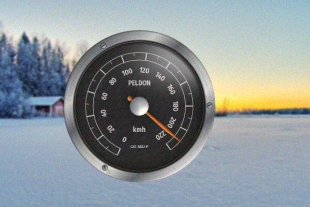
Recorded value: 210 km/h
